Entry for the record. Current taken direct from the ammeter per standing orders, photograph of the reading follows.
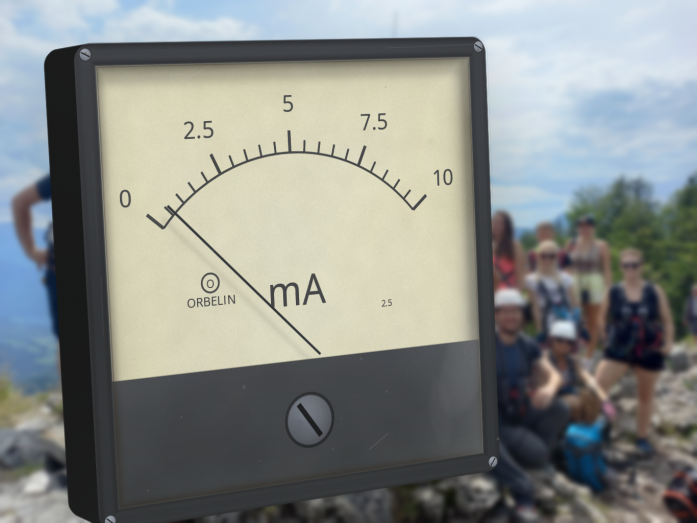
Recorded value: 0.5 mA
